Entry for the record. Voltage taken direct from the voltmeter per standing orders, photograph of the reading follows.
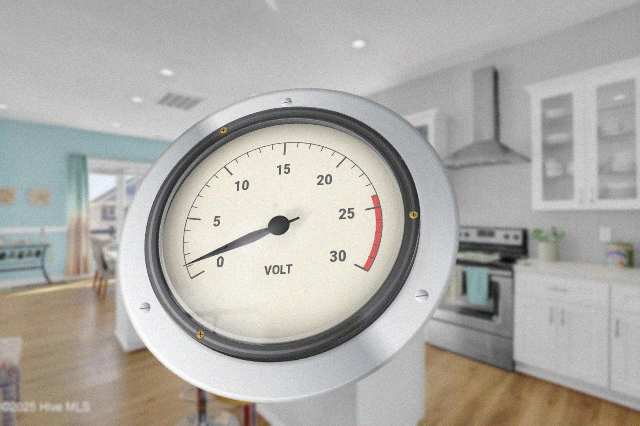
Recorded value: 1 V
